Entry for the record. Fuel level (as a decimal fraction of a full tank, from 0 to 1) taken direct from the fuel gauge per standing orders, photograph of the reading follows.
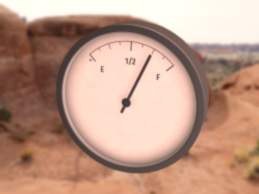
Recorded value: 0.75
